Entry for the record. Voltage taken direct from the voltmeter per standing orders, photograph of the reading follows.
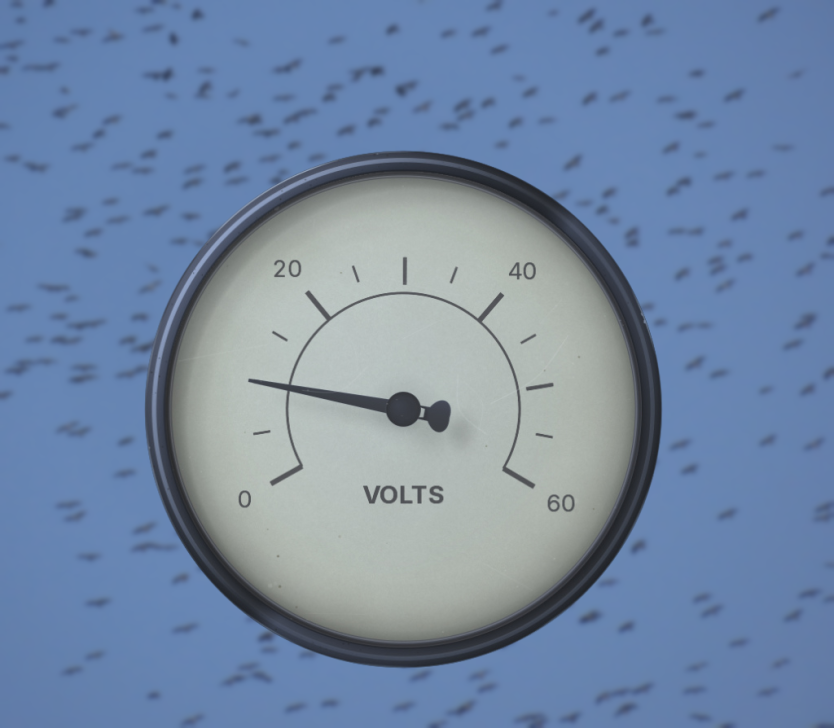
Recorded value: 10 V
